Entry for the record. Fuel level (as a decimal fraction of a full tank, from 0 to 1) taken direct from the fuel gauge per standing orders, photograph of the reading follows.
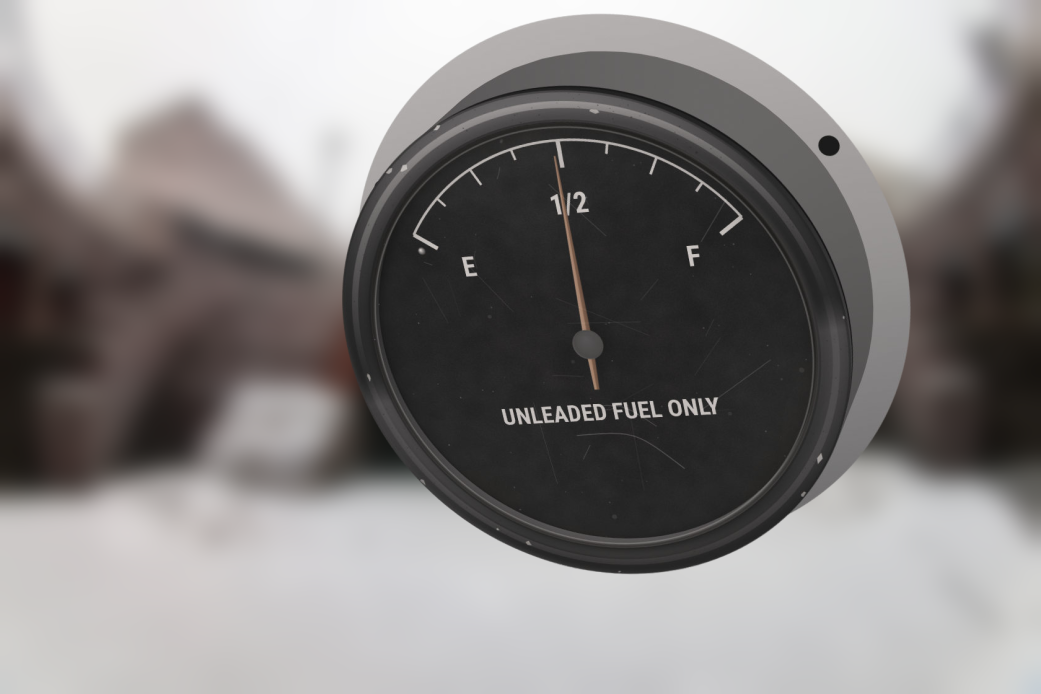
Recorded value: 0.5
